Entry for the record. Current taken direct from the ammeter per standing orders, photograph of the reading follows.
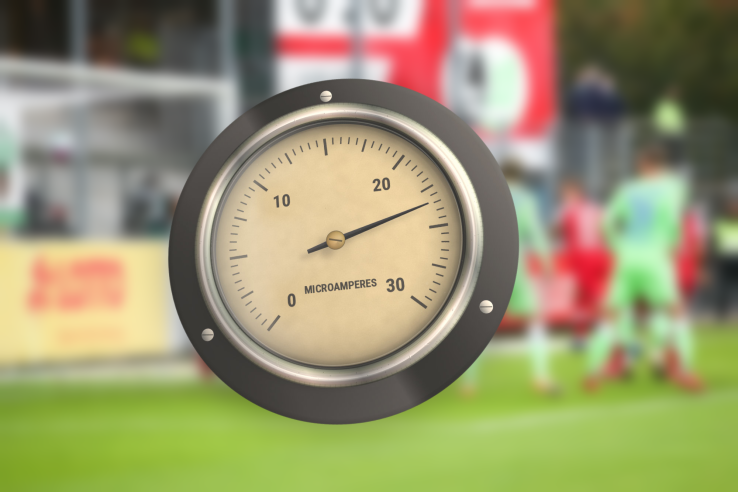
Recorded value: 23.5 µA
